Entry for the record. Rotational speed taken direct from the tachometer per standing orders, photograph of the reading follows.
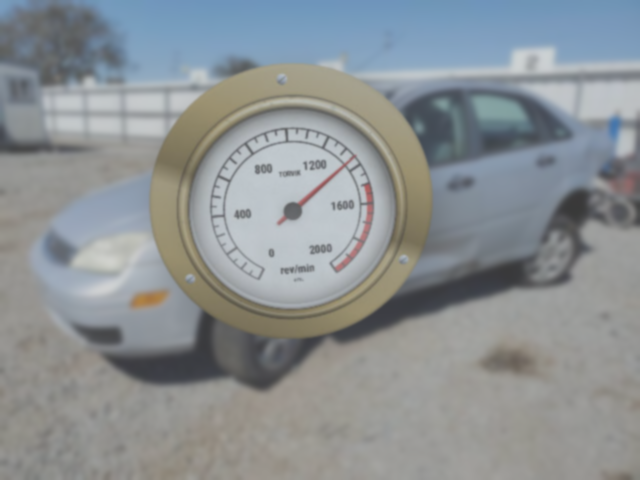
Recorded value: 1350 rpm
